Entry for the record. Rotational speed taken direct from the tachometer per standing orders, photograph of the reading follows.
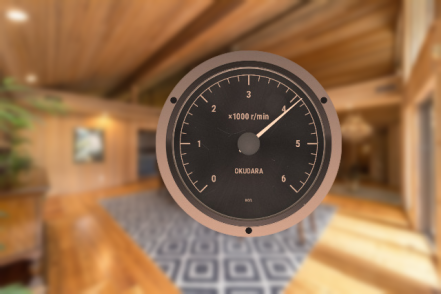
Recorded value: 4100 rpm
